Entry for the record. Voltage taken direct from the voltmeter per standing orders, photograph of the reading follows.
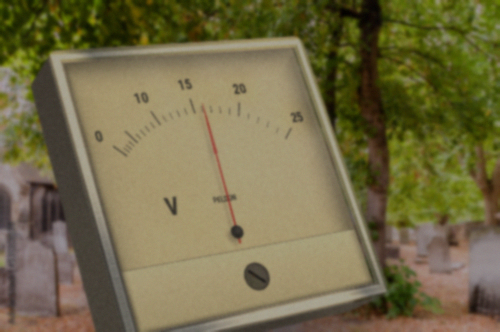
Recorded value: 16 V
